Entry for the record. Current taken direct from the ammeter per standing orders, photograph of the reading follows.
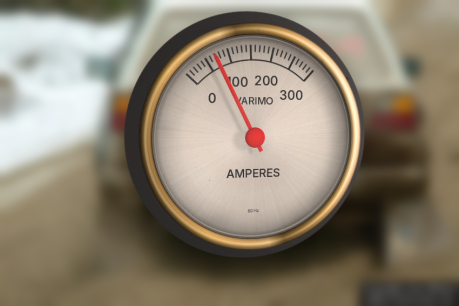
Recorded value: 70 A
